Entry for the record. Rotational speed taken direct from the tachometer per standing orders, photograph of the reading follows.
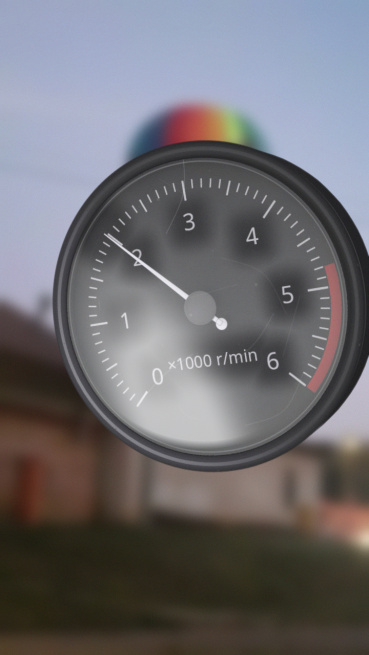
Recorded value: 2000 rpm
